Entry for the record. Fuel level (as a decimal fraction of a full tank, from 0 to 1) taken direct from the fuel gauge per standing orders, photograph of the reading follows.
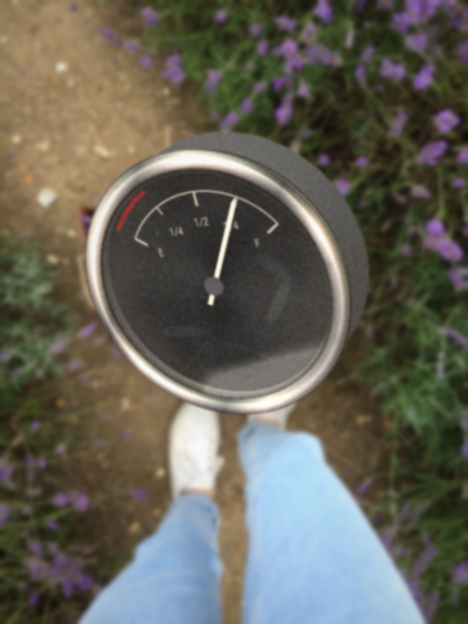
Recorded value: 0.75
